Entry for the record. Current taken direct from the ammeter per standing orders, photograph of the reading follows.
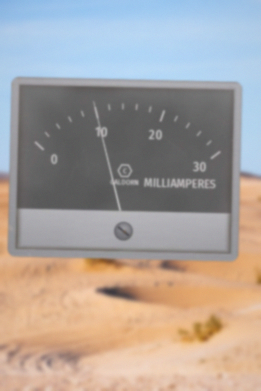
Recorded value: 10 mA
